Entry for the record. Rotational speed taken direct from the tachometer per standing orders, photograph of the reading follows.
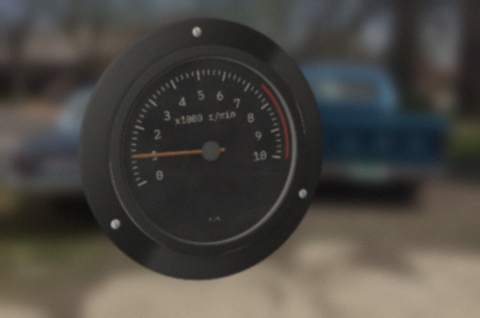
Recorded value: 1000 rpm
